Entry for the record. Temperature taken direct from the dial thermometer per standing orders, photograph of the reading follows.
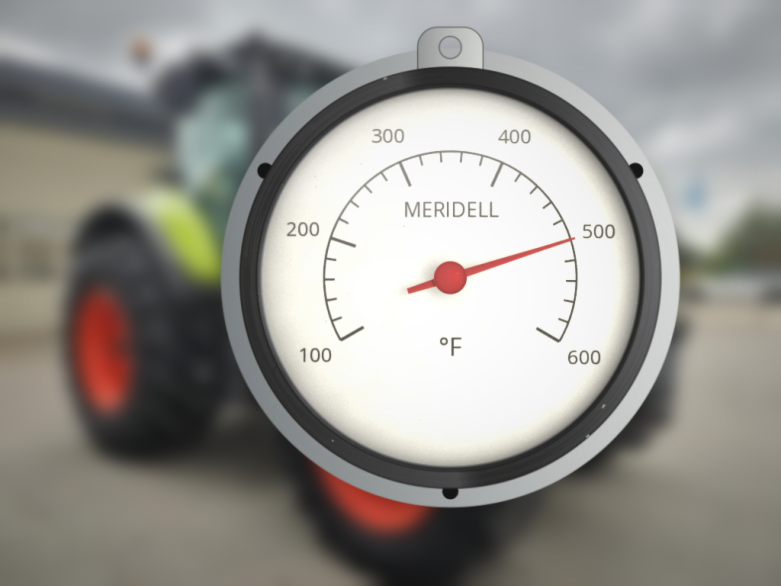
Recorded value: 500 °F
